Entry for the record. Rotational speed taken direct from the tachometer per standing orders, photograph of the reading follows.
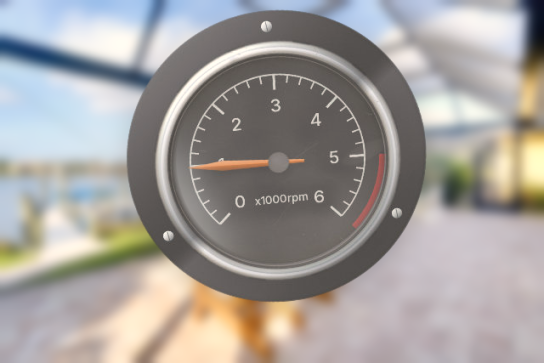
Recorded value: 1000 rpm
